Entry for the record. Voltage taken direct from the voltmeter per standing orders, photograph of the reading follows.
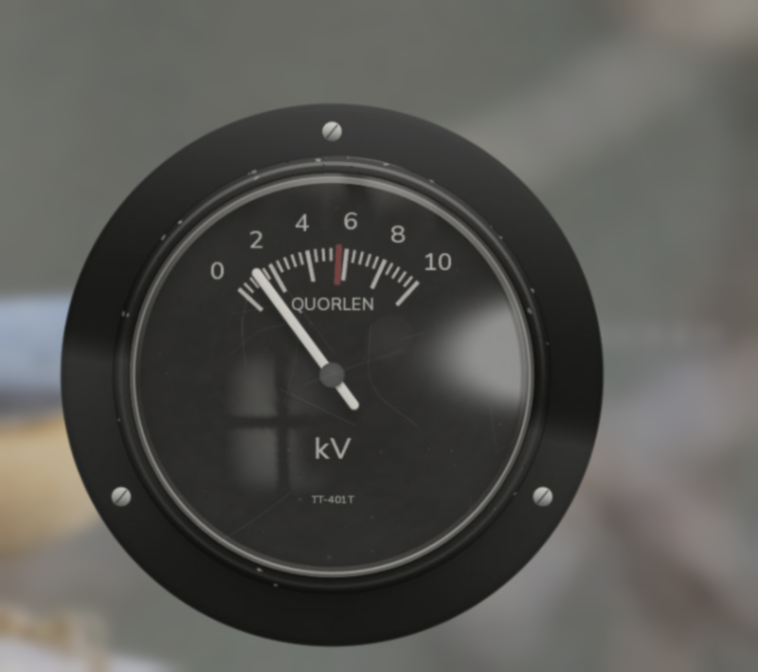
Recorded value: 1.2 kV
